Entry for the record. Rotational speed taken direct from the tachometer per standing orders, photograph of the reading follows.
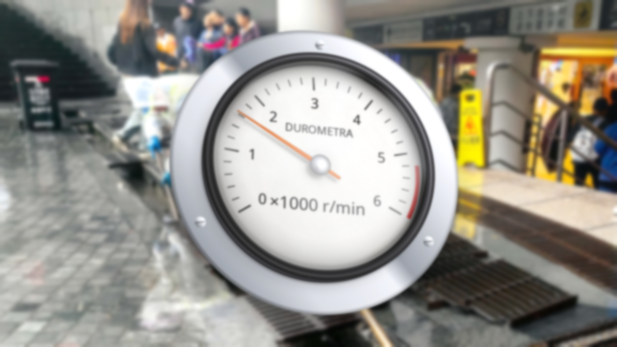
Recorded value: 1600 rpm
